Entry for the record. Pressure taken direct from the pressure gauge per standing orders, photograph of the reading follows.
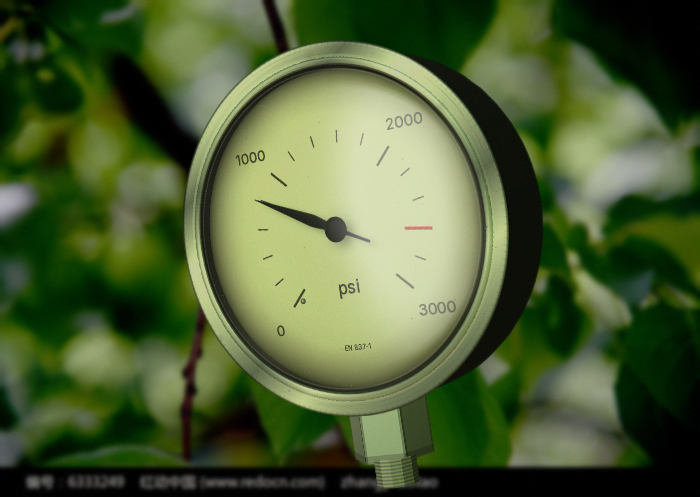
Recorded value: 800 psi
